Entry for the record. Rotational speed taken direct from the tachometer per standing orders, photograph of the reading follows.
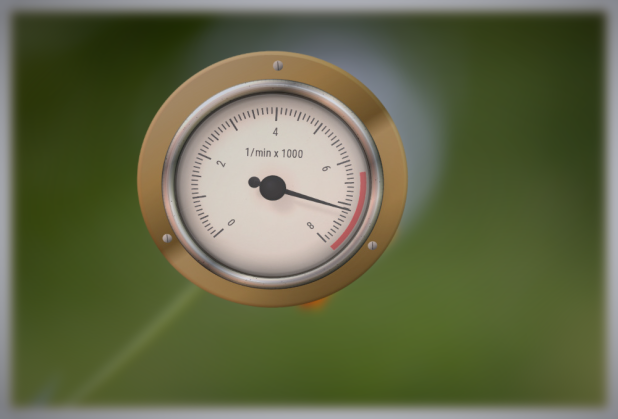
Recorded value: 7100 rpm
